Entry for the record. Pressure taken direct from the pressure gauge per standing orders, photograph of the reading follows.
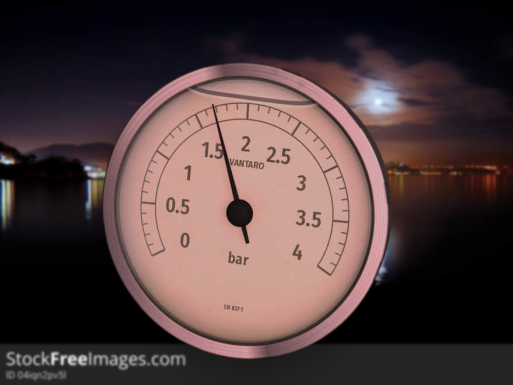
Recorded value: 1.7 bar
